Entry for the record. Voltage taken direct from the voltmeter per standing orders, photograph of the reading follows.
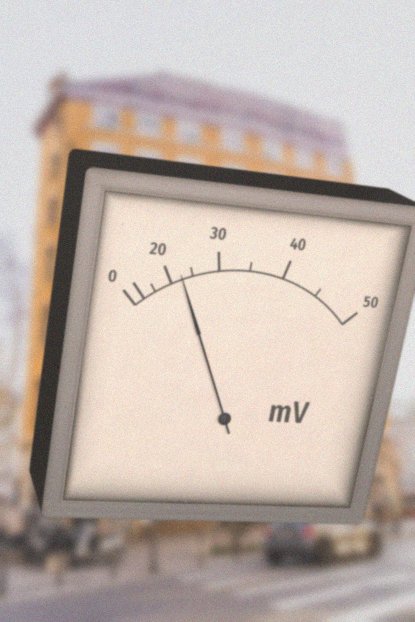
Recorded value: 22.5 mV
